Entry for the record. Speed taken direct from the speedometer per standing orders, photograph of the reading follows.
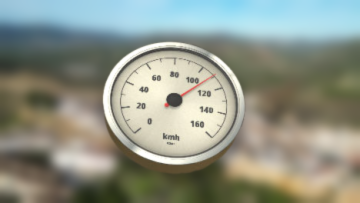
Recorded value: 110 km/h
